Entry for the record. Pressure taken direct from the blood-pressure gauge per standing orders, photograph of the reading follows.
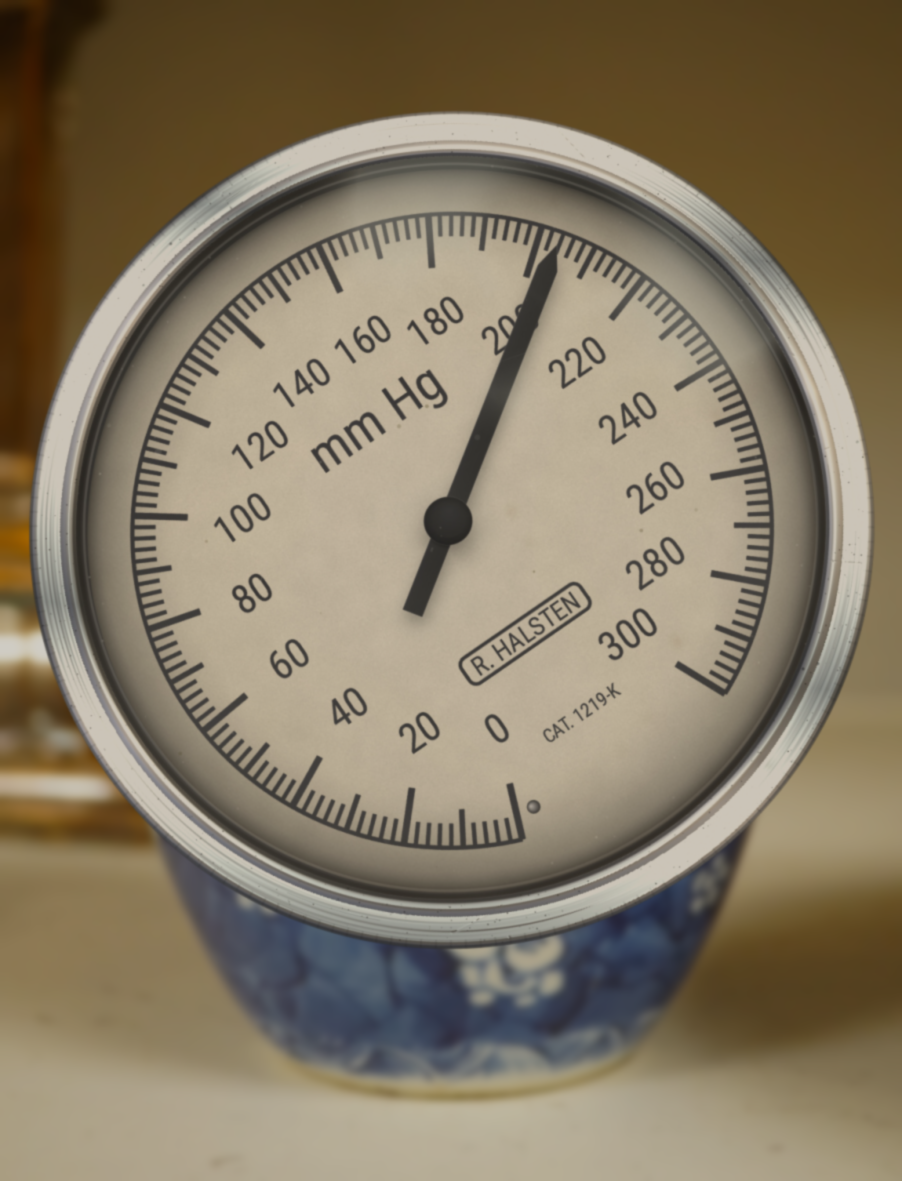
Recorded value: 204 mmHg
